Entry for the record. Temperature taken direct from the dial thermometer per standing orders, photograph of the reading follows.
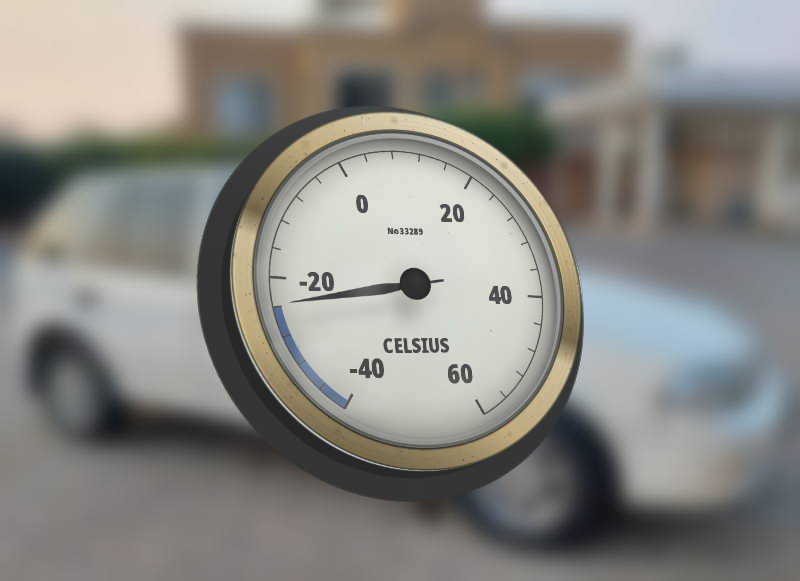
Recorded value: -24 °C
